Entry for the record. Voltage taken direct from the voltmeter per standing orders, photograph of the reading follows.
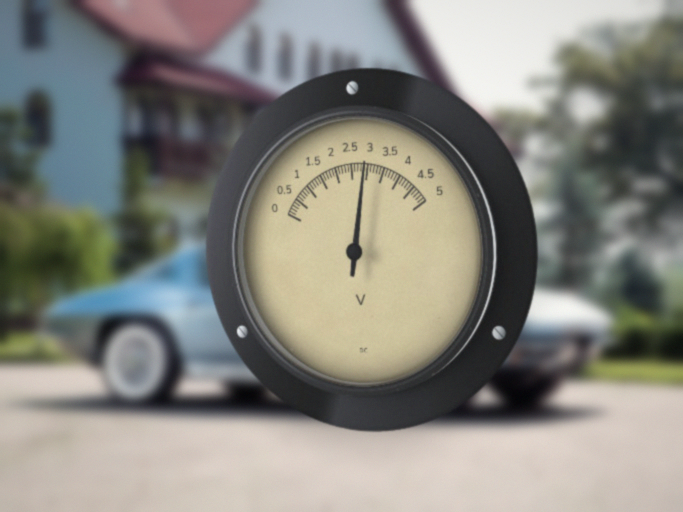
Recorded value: 3 V
